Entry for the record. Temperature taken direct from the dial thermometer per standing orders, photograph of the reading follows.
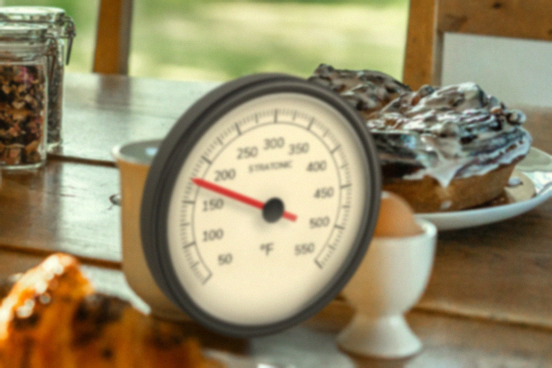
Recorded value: 175 °F
